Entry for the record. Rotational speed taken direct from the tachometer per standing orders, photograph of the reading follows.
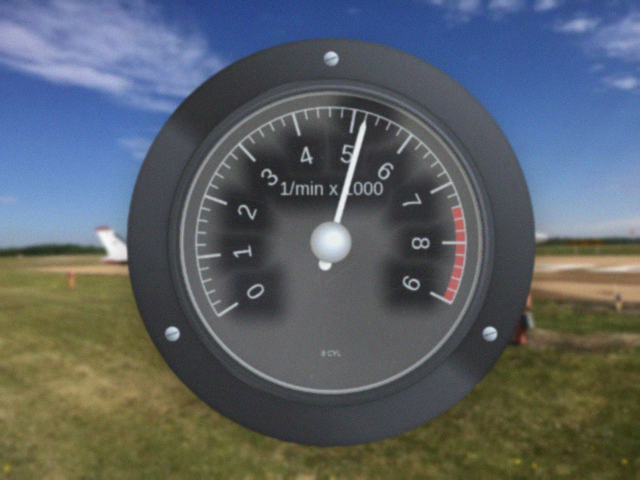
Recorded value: 5200 rpm
